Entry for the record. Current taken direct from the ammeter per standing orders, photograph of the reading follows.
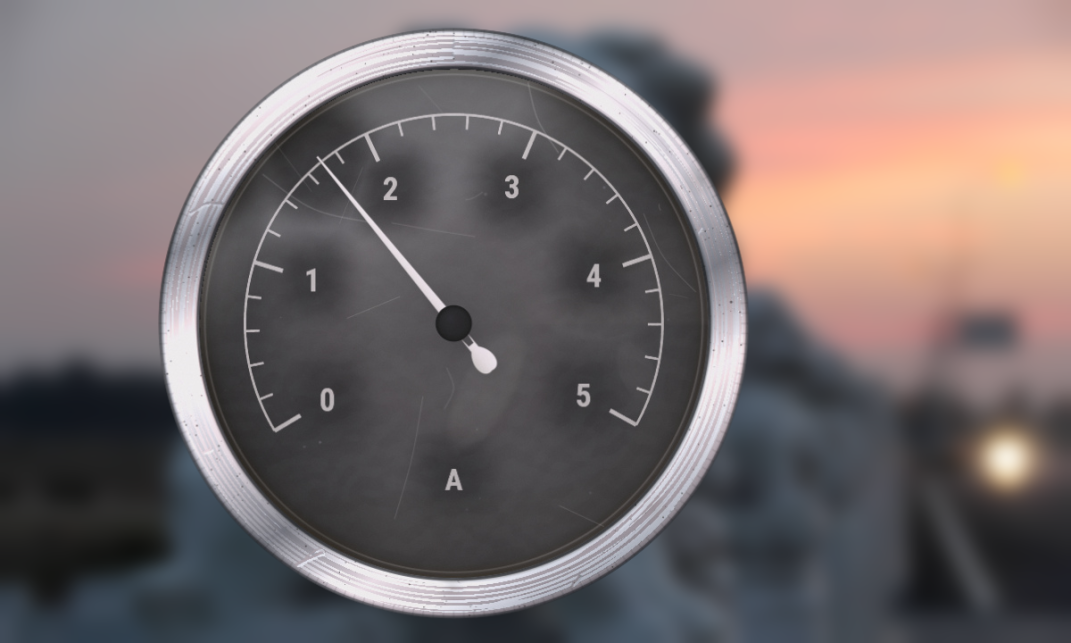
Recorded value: 1.7 A
